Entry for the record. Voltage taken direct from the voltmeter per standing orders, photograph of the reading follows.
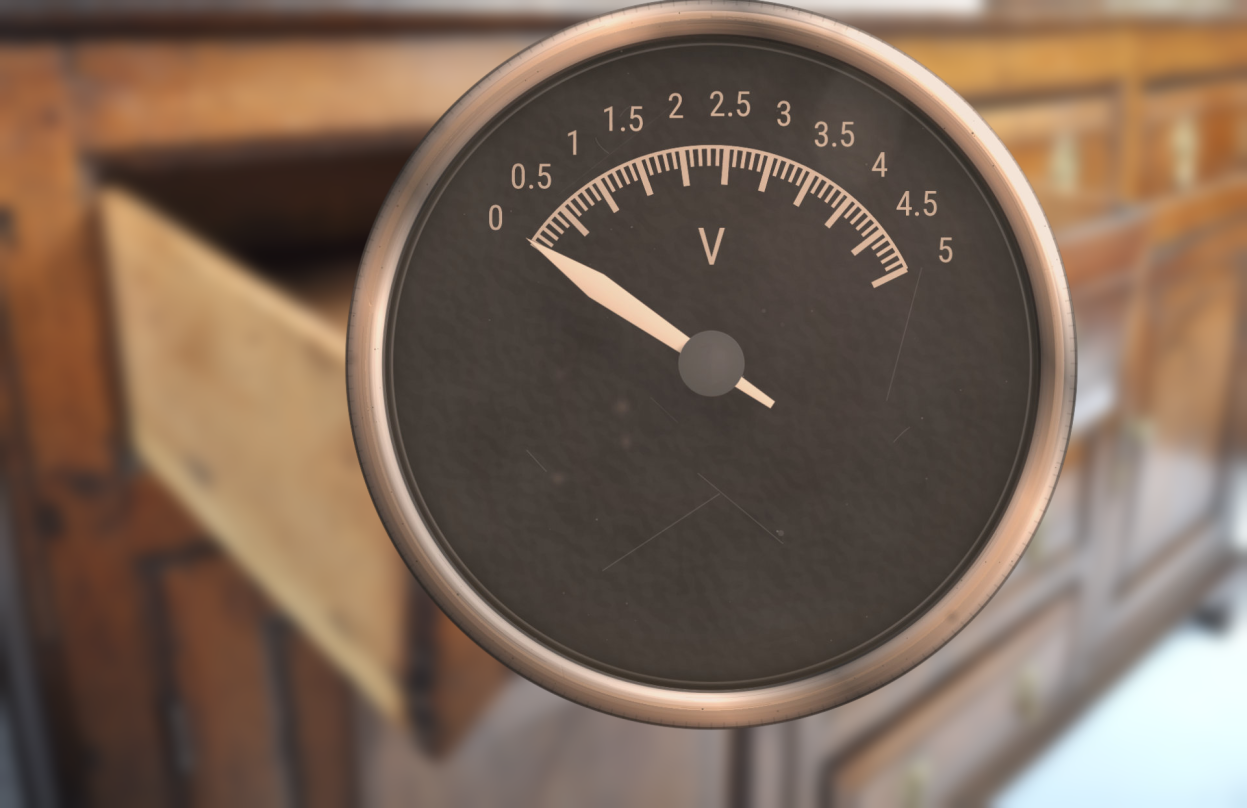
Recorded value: 0 V
